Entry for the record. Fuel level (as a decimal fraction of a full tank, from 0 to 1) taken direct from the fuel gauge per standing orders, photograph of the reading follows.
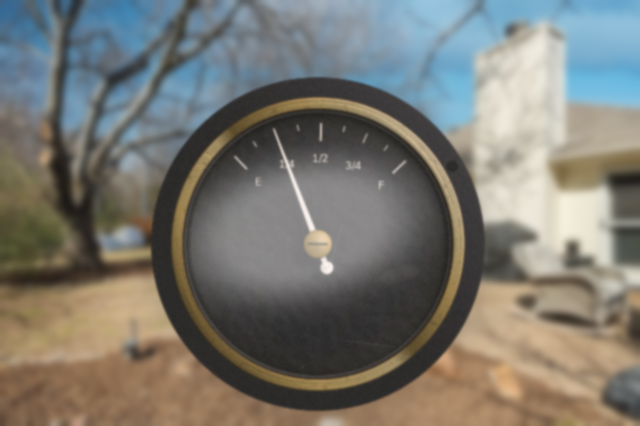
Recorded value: 0.25
